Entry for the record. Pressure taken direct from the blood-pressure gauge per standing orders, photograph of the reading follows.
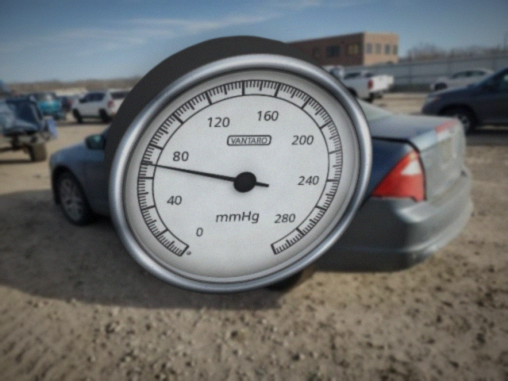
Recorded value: 70 mmHg
